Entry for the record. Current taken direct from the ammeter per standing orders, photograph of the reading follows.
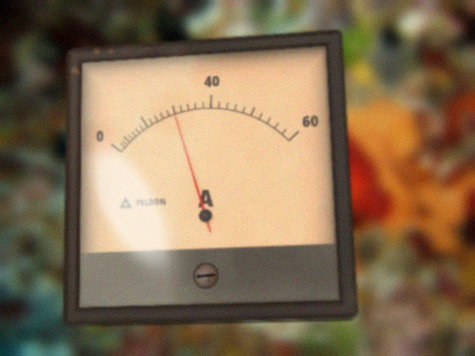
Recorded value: 30 A
